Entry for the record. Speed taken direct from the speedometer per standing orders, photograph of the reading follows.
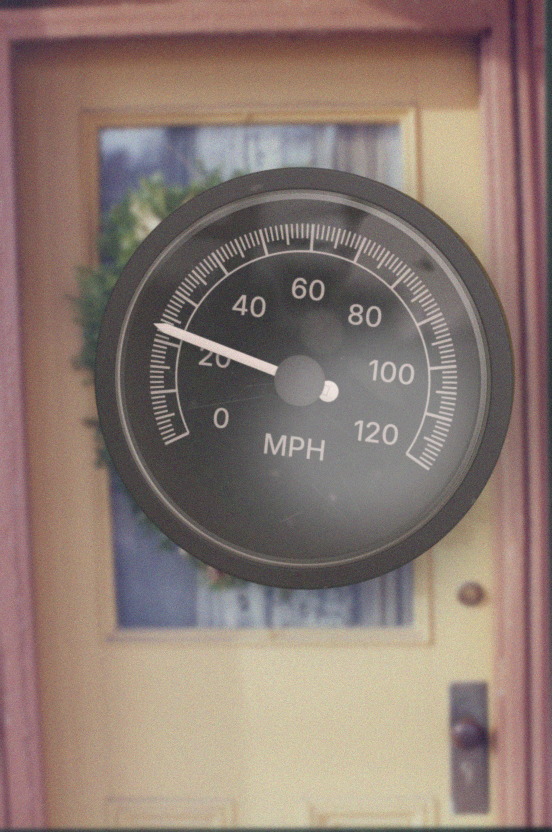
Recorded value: 23 mph
